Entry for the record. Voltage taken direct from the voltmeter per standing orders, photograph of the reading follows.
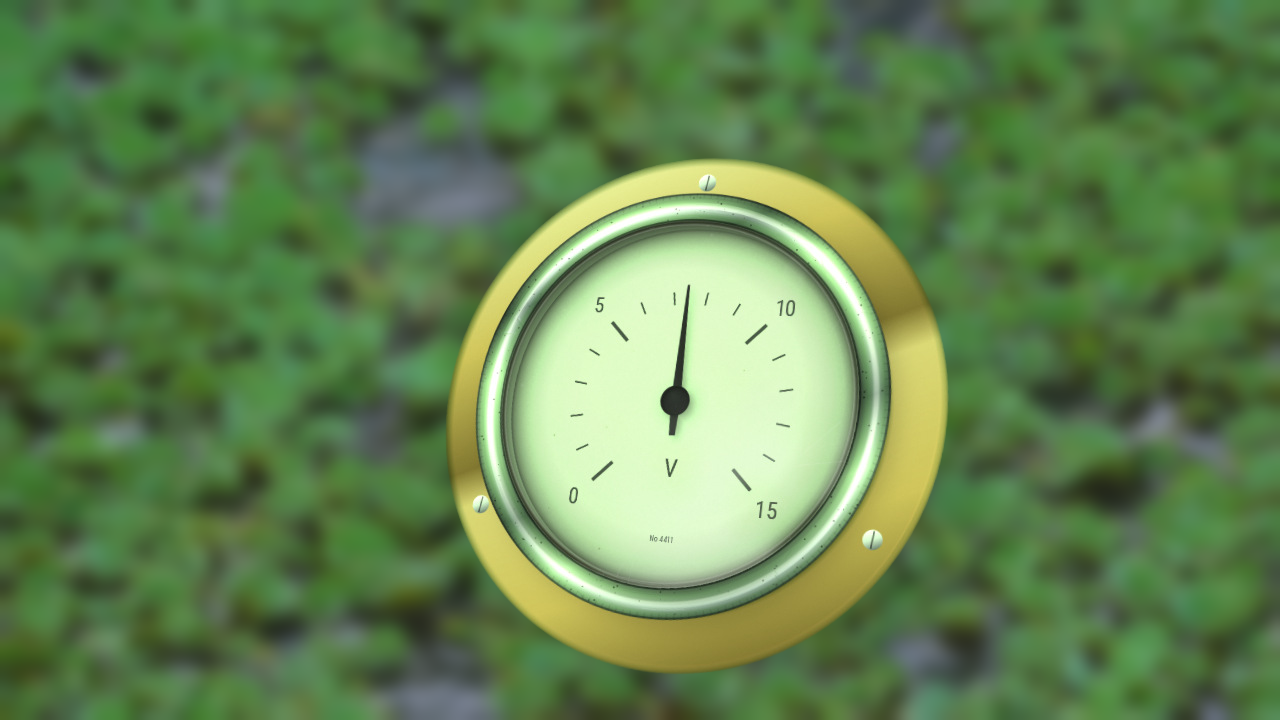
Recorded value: 7.5 V
